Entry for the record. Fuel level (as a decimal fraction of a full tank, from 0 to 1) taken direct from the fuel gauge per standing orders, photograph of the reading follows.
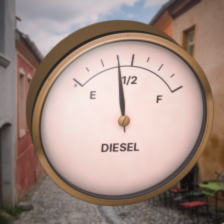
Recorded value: 0.375
